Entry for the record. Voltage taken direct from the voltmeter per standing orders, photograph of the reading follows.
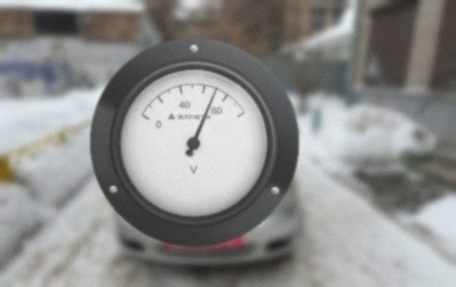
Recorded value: 70 V
